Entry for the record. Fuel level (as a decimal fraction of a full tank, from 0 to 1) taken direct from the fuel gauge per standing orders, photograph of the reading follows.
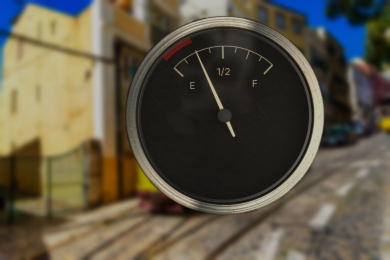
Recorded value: 0.25
